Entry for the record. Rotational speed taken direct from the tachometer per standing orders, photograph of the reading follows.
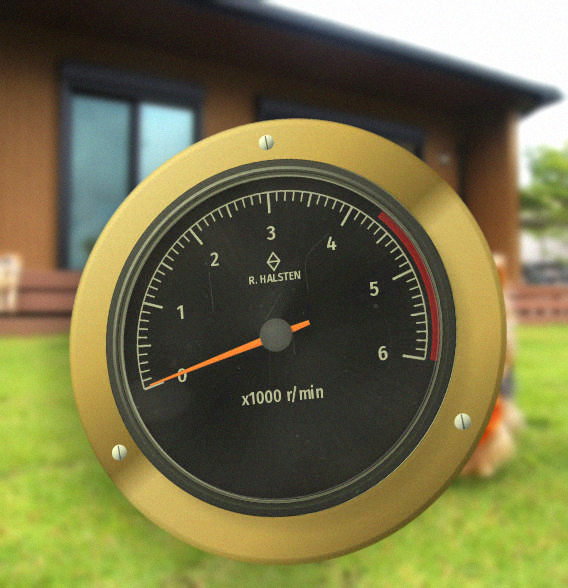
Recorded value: 0 rpm
